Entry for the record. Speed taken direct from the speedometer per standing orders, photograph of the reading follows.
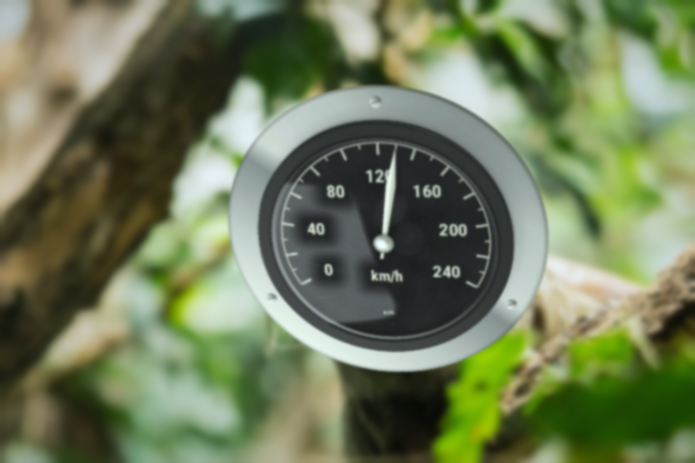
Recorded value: 130 km/h
